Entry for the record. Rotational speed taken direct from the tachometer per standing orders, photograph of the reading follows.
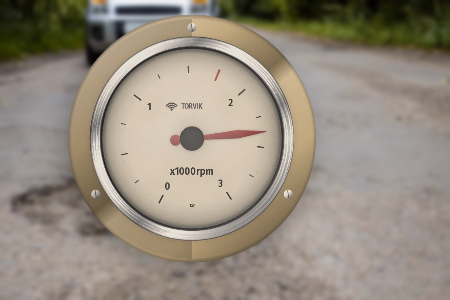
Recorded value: 2375 rpm
